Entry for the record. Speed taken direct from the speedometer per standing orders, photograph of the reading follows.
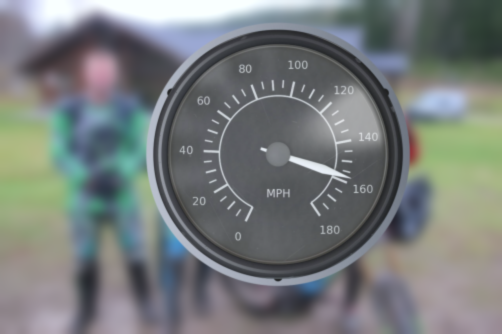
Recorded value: 157.5 mph
